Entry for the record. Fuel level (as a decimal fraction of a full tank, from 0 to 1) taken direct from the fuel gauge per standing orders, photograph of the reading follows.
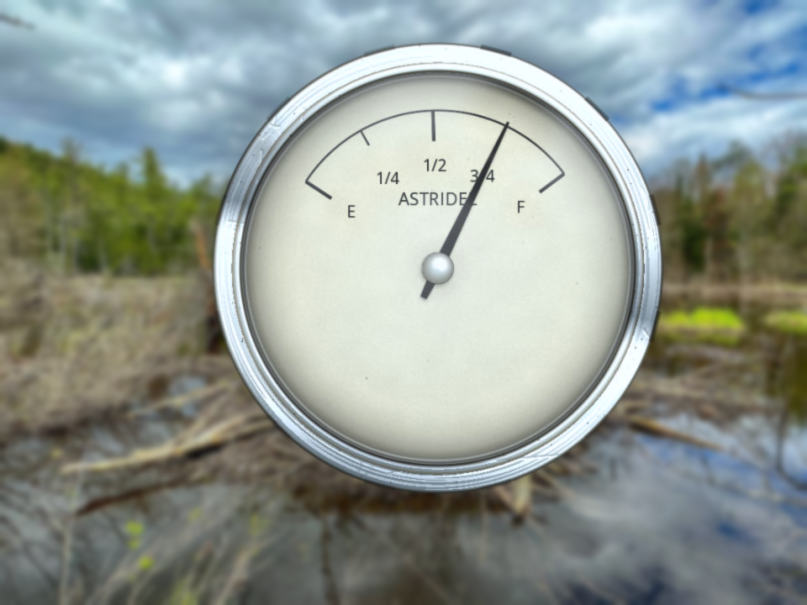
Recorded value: 0.75
